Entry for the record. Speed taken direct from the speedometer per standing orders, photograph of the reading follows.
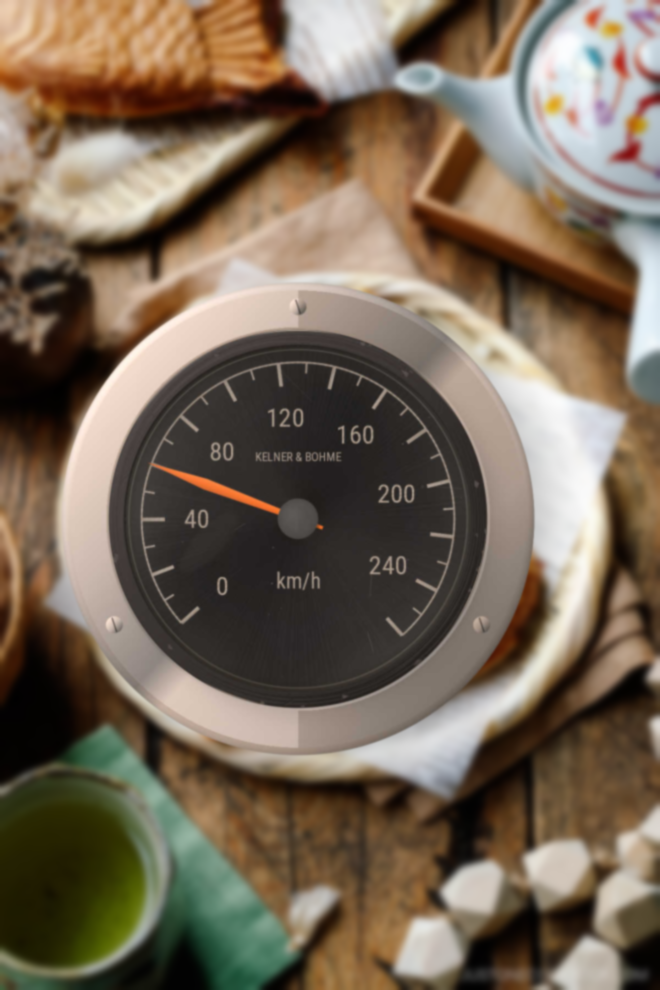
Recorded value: 60 km/h
